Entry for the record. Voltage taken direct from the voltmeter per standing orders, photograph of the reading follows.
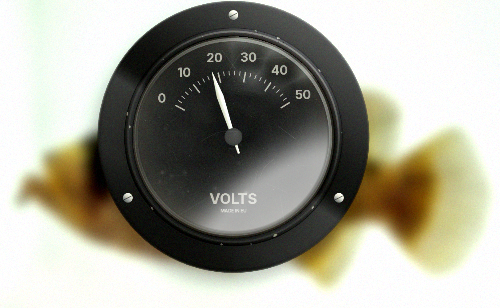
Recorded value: 18 V
